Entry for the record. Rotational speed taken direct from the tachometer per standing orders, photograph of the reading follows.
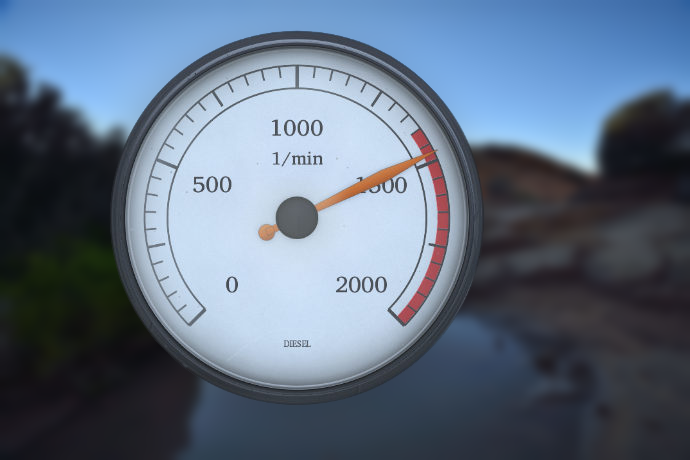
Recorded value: 1475 rpm
